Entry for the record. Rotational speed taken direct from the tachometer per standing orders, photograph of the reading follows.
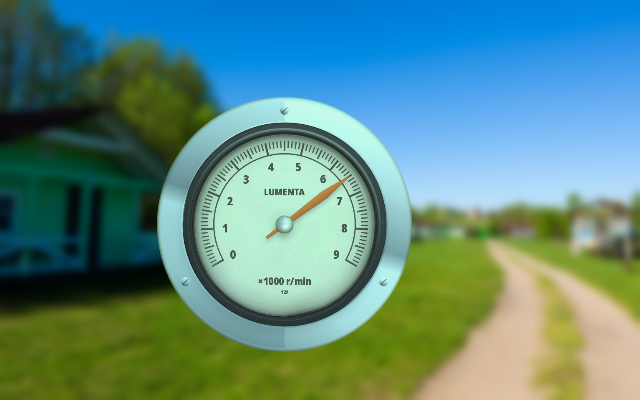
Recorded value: 6500 rpm
